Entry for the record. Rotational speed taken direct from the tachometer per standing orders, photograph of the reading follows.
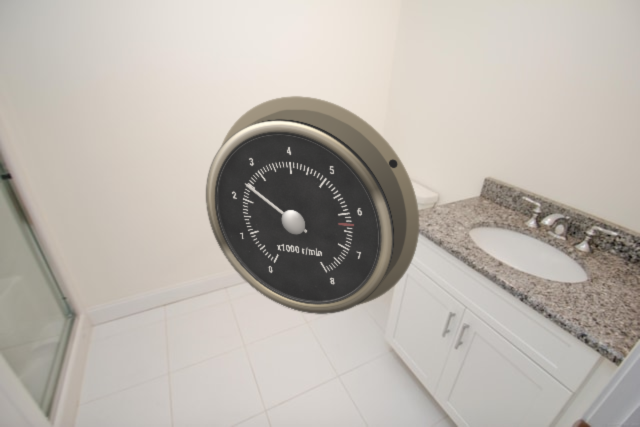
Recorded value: 2500 rpm
